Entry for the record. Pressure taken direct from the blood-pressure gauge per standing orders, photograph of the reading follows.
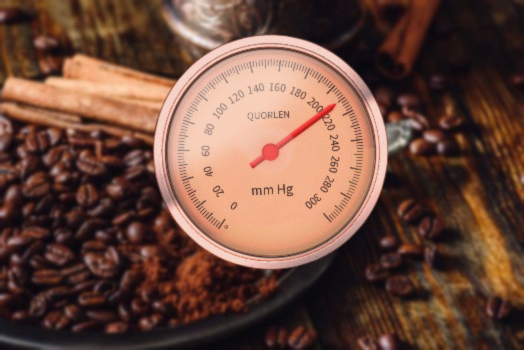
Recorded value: 210 mmHg
